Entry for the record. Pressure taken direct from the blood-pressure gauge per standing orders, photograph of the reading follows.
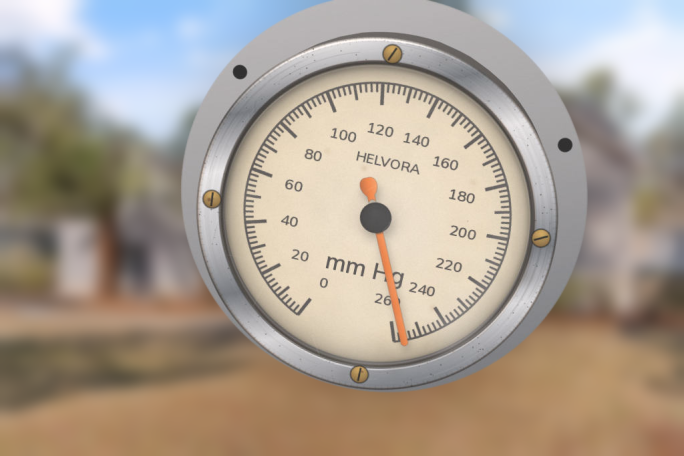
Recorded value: 256 mmHg
